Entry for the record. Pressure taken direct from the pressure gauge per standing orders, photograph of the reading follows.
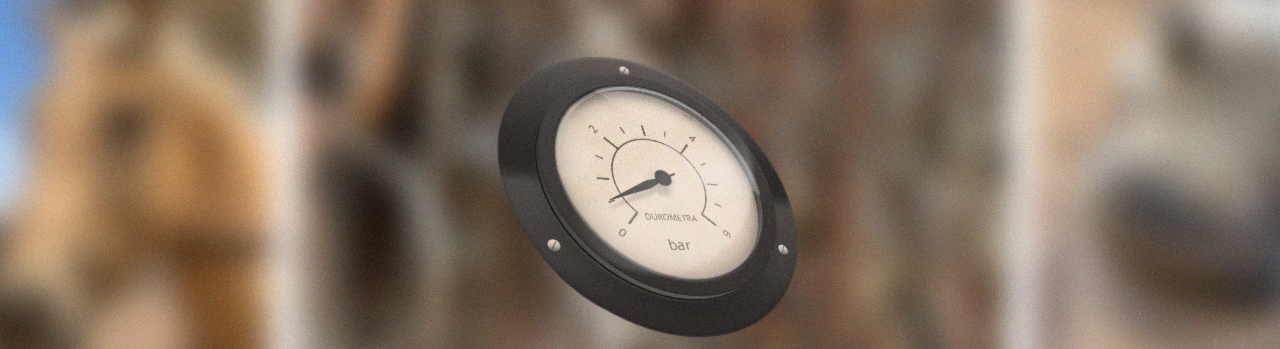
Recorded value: 0.5 bar
